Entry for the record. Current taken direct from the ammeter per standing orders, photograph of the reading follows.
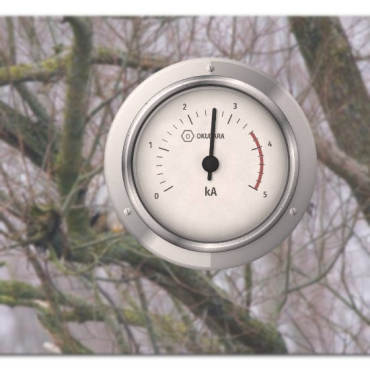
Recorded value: 2.6 kA
